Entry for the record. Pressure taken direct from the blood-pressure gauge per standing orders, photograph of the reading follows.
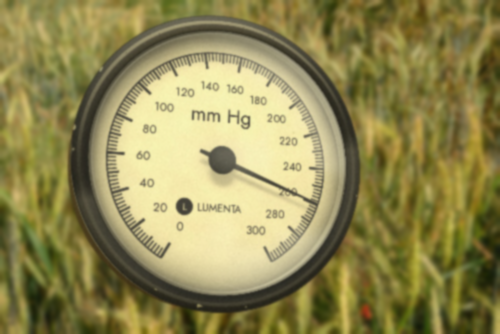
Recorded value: 260 mmHg
